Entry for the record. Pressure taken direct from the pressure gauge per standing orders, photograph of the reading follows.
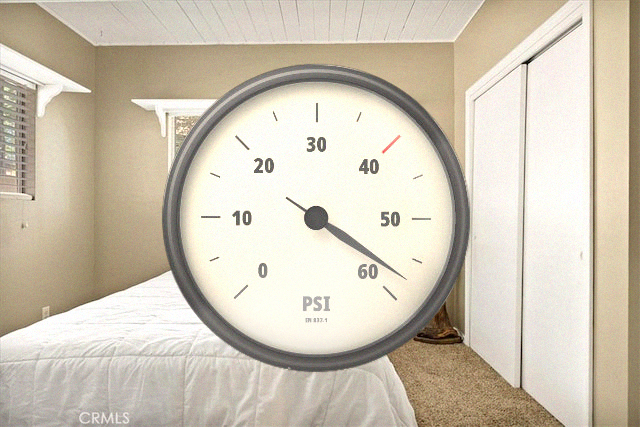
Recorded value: 57.5 psi
